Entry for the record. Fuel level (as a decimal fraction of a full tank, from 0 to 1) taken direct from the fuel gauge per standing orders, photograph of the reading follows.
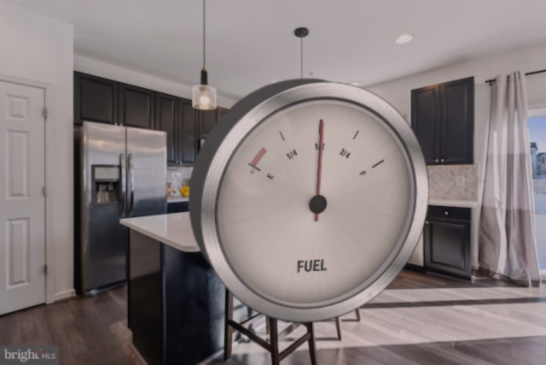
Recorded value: 0.5
